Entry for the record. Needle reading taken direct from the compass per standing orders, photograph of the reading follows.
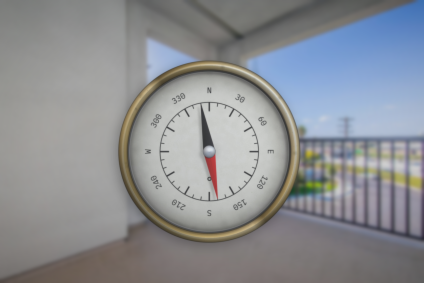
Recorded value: 170 °
